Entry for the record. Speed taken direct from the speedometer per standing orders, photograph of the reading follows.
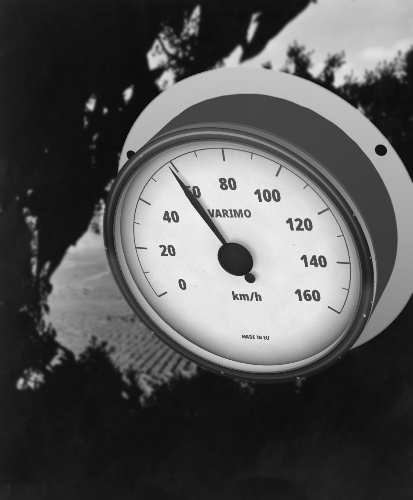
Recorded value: 60 km/h
